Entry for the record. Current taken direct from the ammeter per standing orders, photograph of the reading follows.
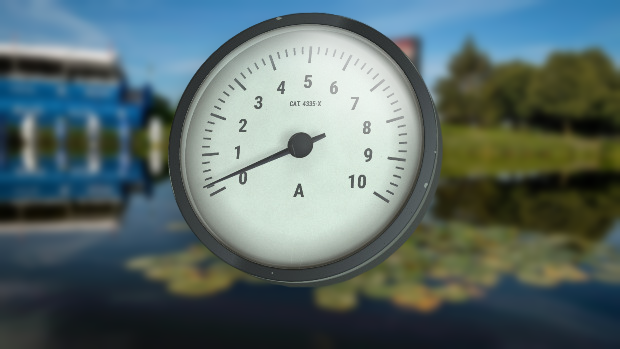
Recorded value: 0.2 A
